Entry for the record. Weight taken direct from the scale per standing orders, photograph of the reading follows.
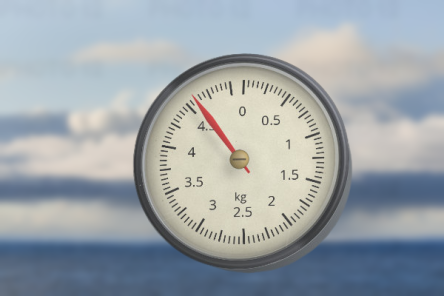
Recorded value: 4.6 kg
